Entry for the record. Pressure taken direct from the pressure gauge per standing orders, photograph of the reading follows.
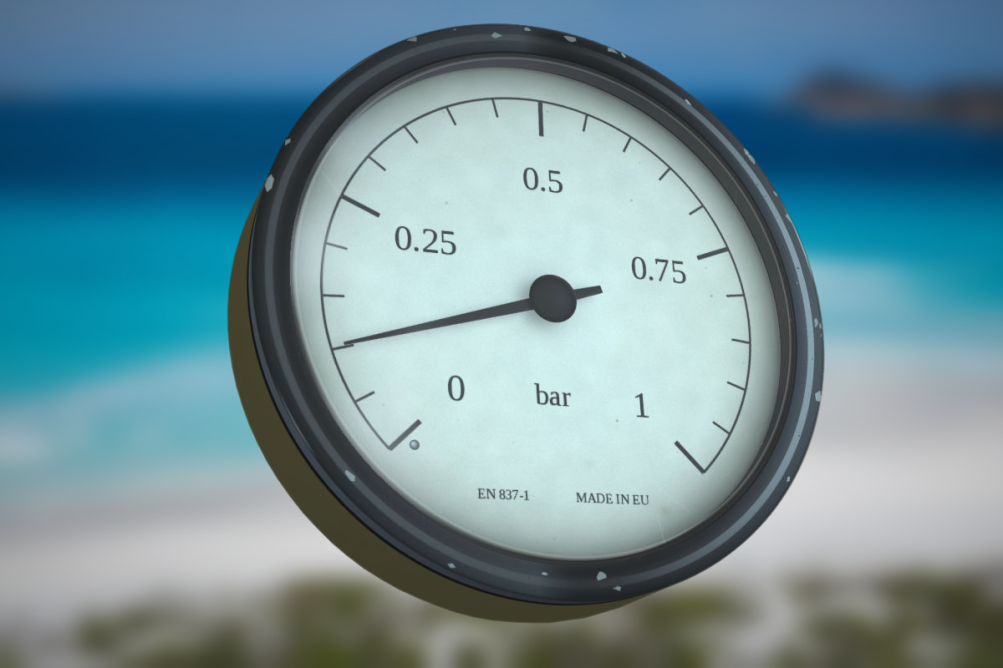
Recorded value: 0.1 bar
